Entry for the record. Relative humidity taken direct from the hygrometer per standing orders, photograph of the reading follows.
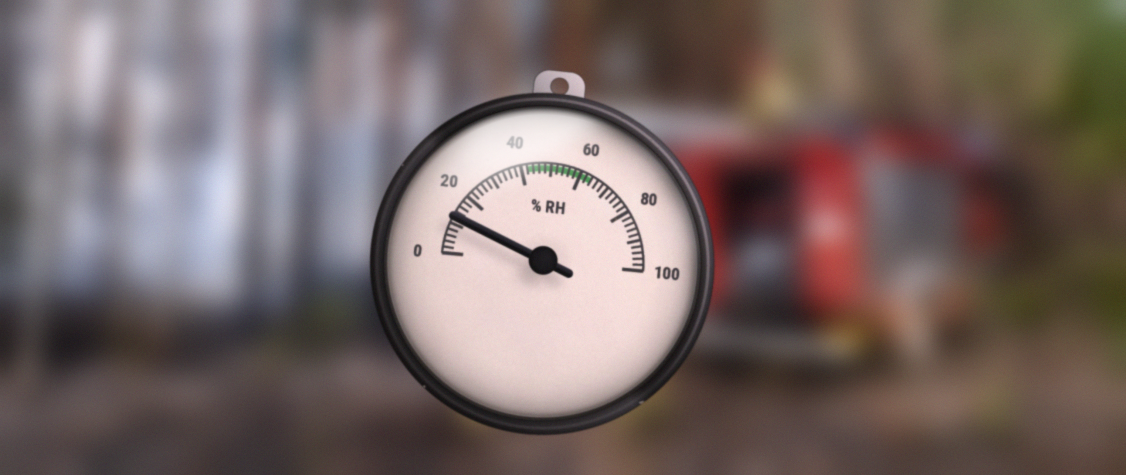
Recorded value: 12 %
